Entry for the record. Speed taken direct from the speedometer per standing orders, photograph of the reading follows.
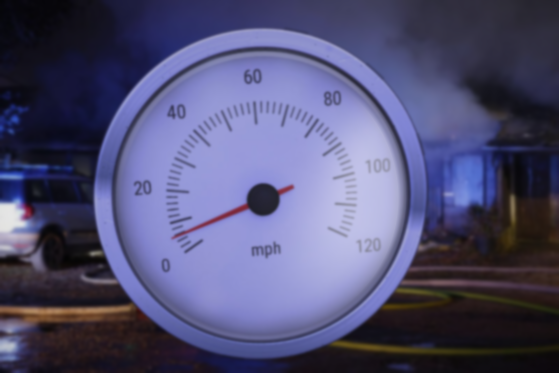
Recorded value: 6 mph
